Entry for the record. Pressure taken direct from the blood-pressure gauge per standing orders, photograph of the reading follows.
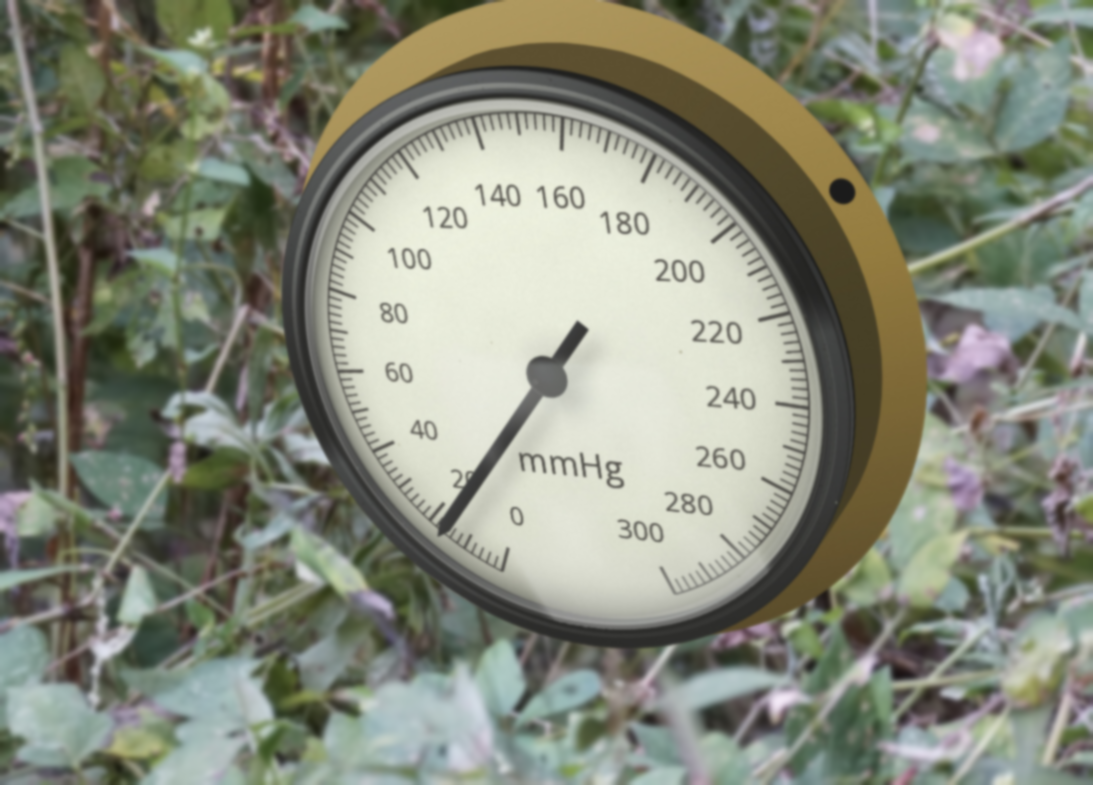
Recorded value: 16 mmHg
